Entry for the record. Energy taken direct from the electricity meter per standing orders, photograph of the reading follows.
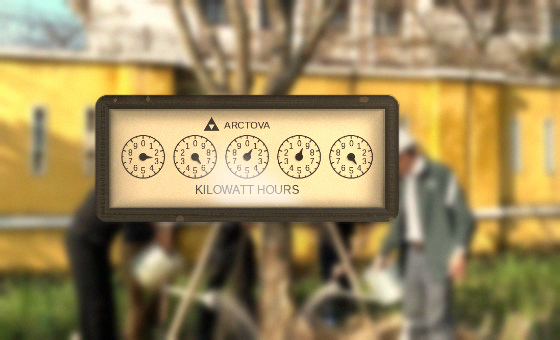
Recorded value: 26094 kWh
